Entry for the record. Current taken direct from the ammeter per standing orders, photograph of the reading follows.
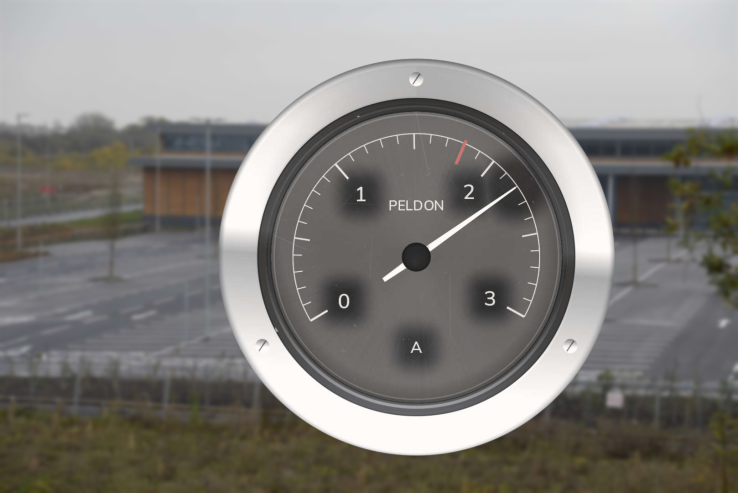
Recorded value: 2.2 A
